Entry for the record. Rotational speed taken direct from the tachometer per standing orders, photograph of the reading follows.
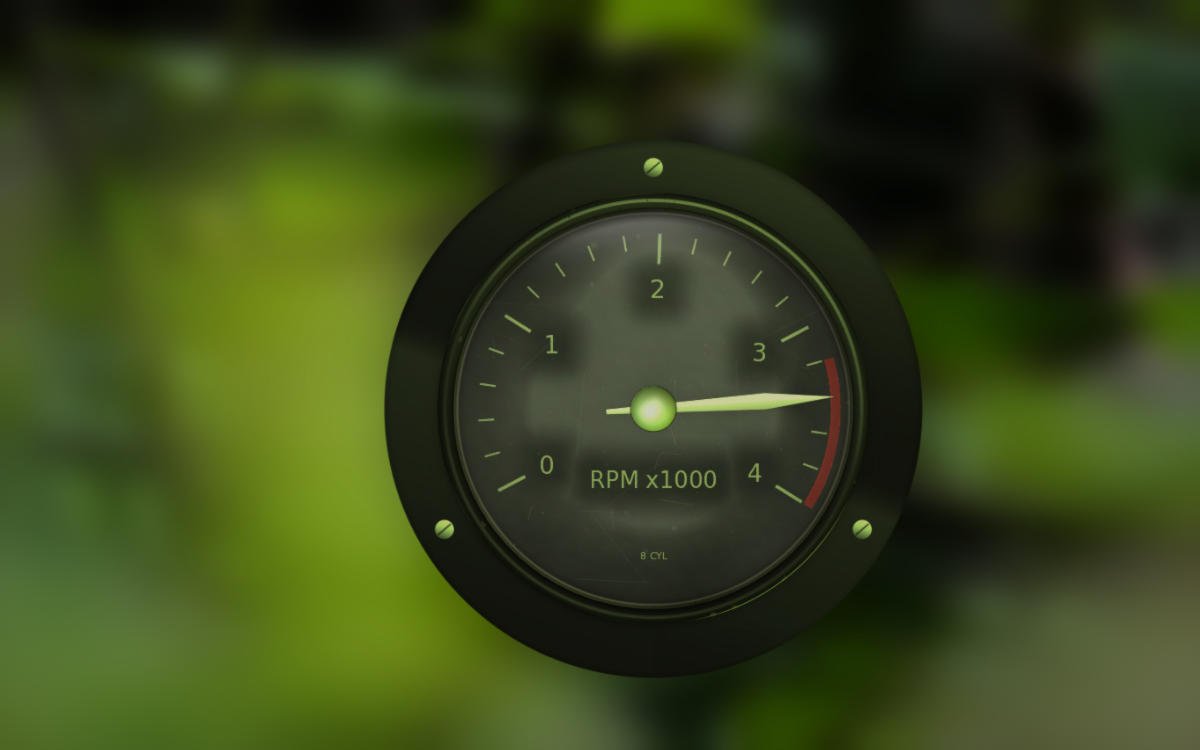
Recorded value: 3400 rpm
